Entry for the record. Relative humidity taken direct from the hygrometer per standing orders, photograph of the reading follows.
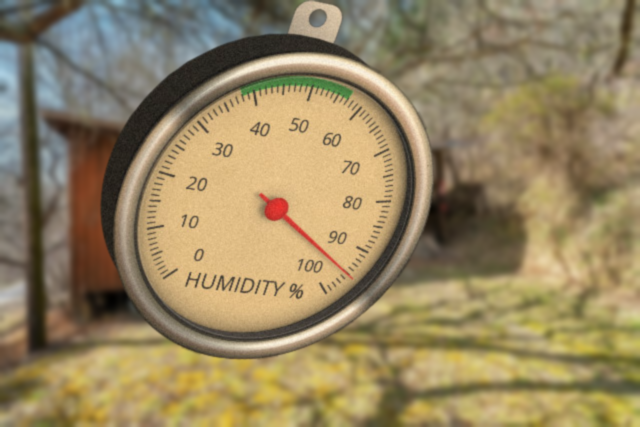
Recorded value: 95 %
